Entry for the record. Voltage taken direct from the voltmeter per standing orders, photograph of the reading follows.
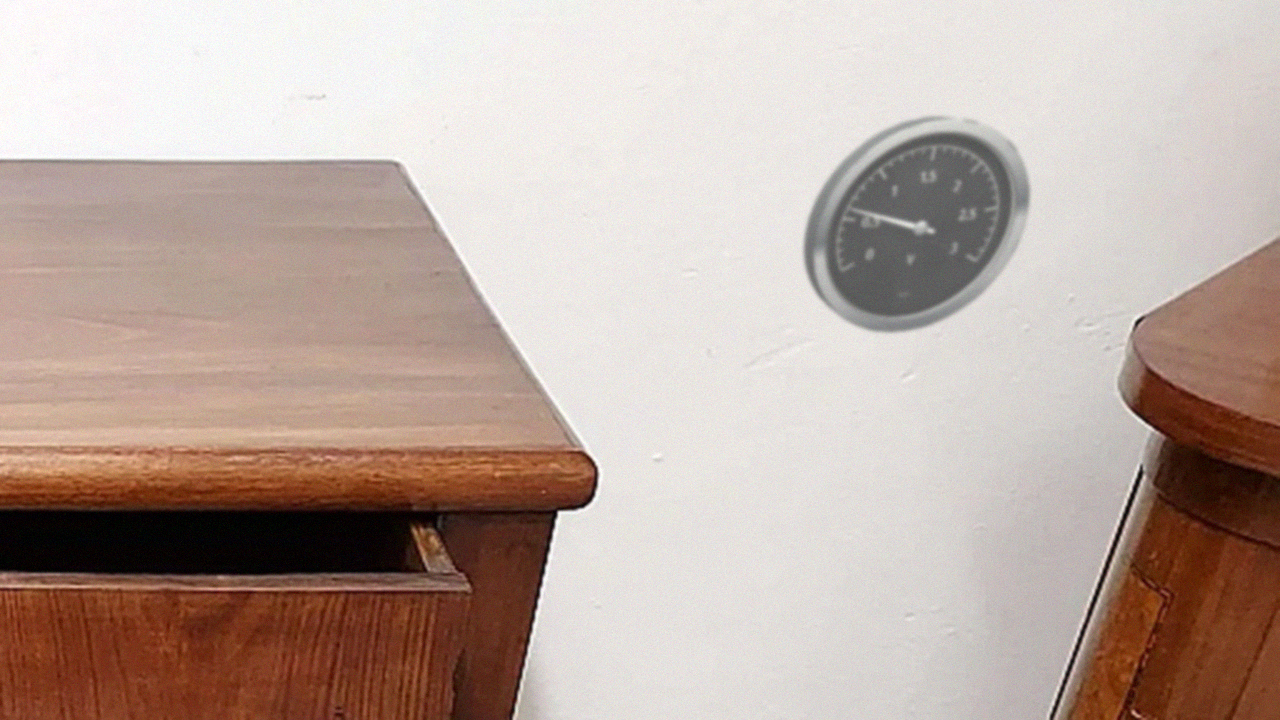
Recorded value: 0.6 V
